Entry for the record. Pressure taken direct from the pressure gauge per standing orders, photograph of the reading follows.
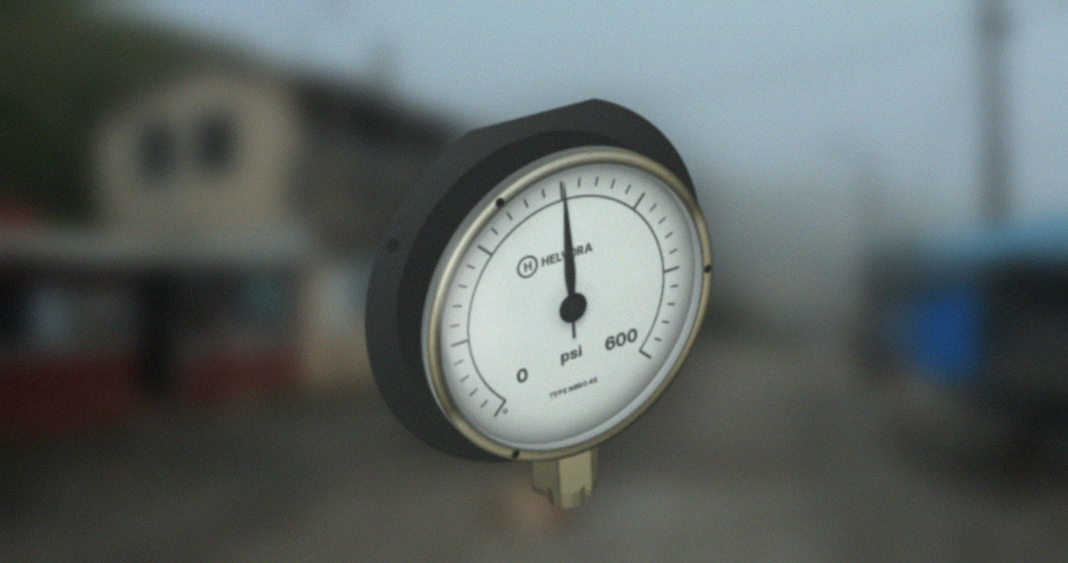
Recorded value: 300 psi
